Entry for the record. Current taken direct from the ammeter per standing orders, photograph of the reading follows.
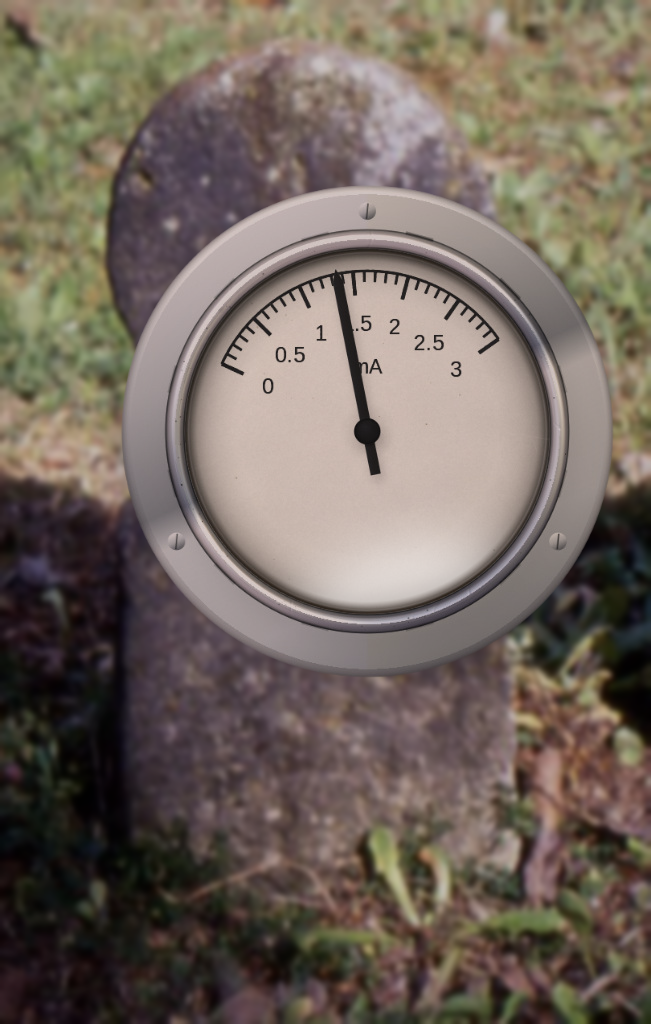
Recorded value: 1.35 mA
